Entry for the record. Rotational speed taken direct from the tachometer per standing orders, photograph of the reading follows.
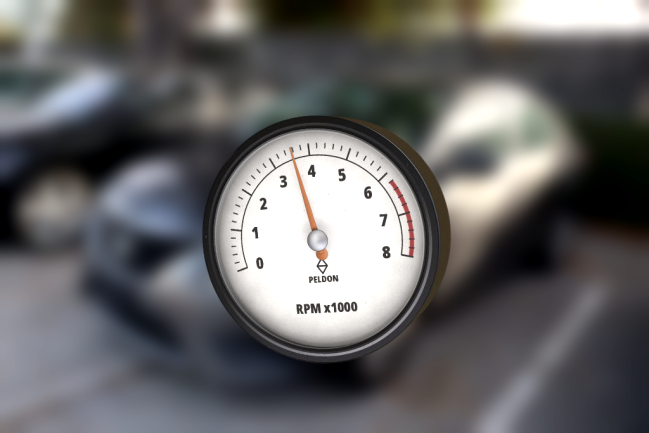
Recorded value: 3600 rpm
